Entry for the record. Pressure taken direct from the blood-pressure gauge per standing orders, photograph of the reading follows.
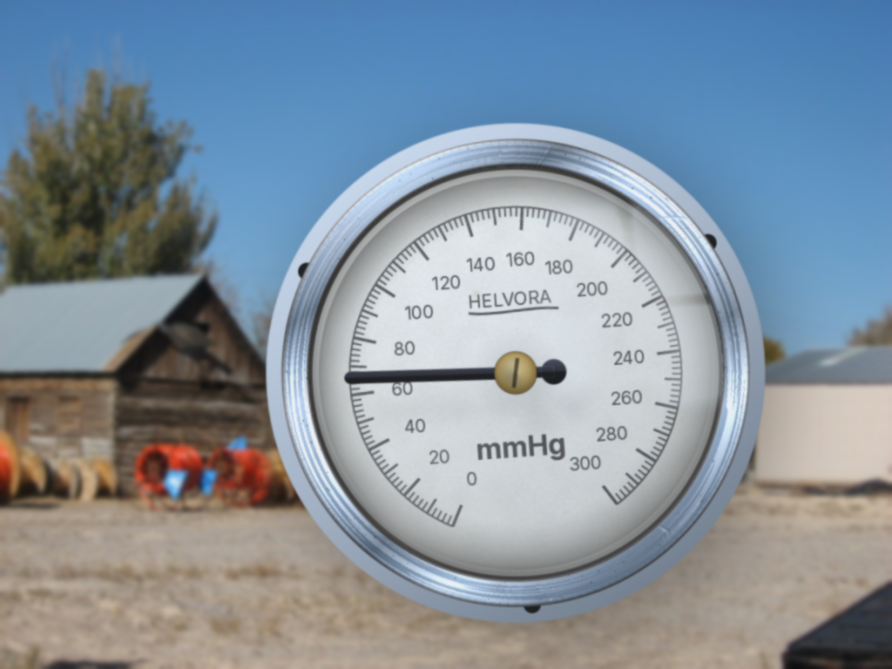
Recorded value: 66 mmHg
